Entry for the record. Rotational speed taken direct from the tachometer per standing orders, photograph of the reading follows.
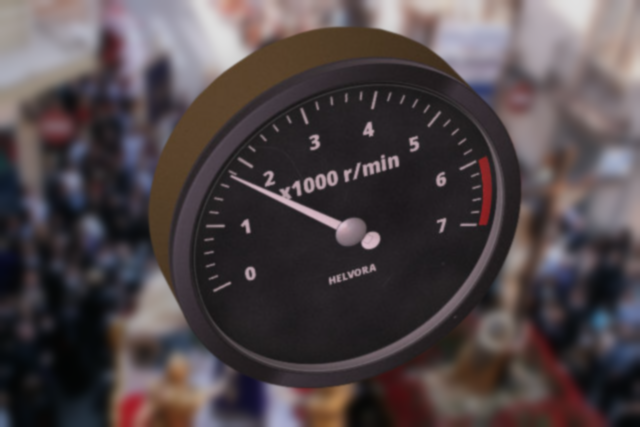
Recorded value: 1800 rpm
